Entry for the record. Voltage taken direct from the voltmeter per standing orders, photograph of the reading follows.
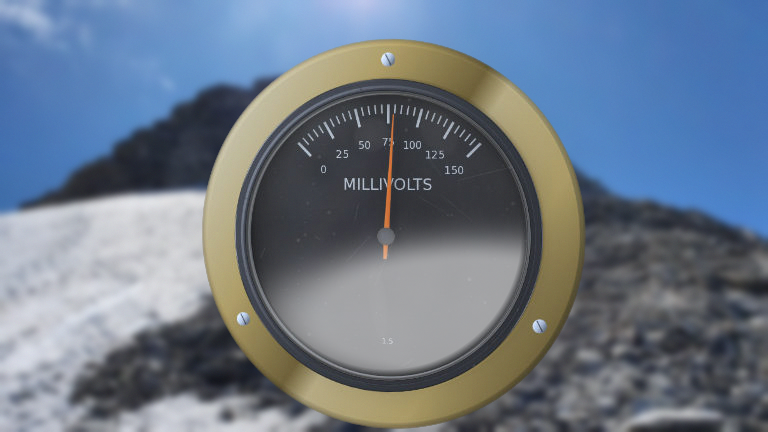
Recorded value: 80 mV
